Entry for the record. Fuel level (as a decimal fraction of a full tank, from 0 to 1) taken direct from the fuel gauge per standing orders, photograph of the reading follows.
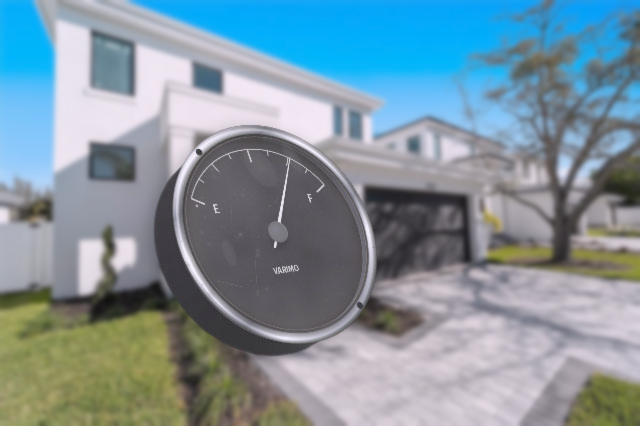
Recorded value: 0.75
